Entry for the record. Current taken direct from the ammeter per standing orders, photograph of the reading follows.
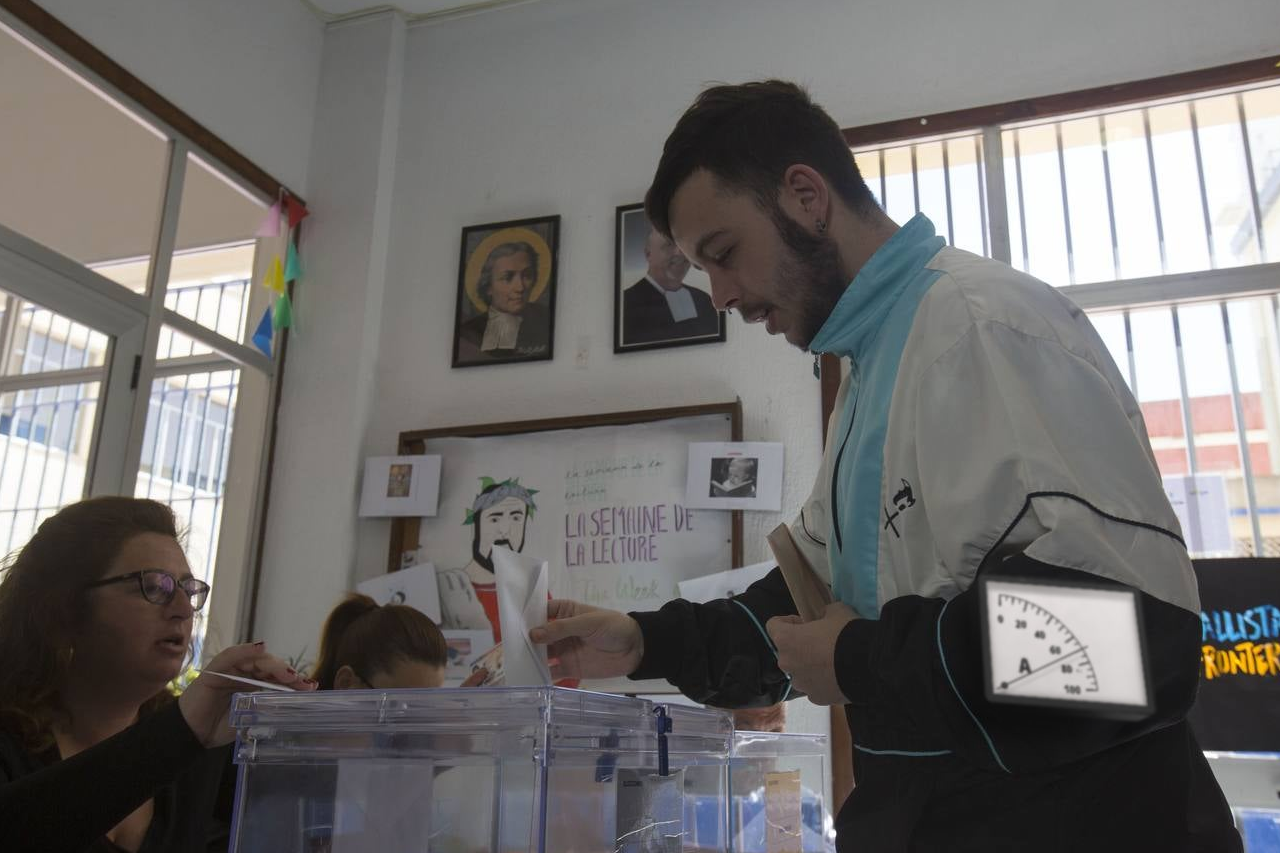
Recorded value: 70 A
